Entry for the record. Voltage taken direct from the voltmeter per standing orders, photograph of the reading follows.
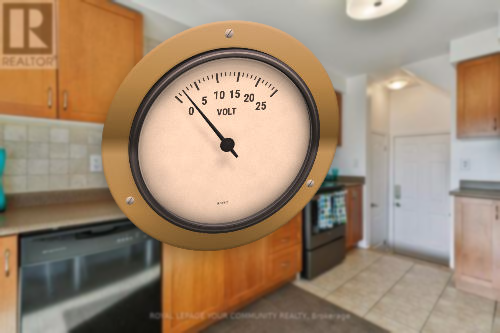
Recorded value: 2 V
